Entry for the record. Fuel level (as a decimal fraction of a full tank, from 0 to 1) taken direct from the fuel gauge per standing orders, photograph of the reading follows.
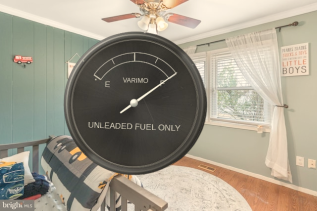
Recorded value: 1
